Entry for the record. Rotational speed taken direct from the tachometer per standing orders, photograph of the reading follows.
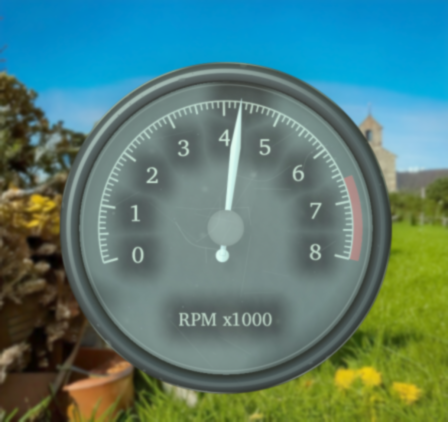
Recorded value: 4300 rpm
